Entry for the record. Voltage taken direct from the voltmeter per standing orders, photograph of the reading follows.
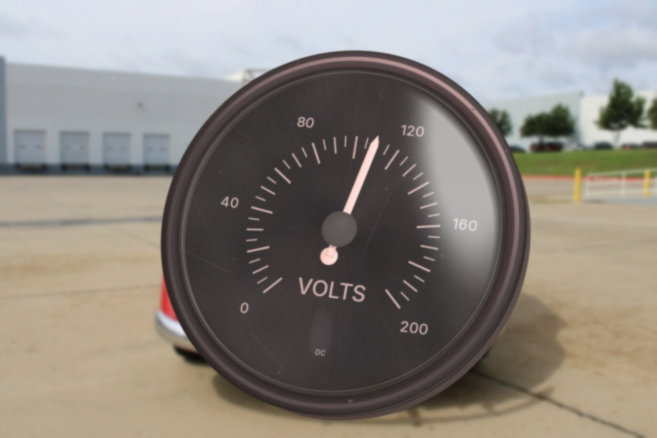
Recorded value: 110 V
